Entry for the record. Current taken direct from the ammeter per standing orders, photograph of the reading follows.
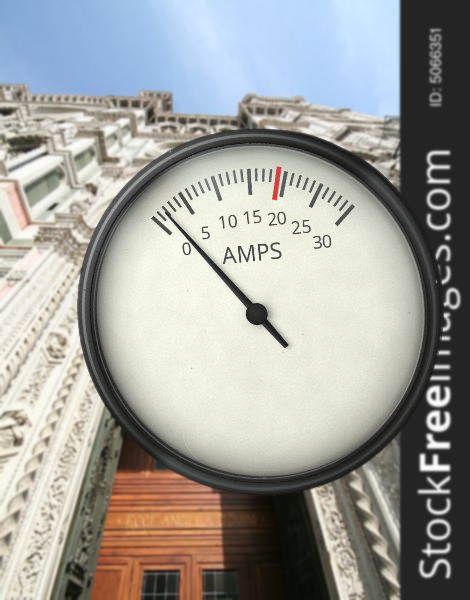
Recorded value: 2 A
